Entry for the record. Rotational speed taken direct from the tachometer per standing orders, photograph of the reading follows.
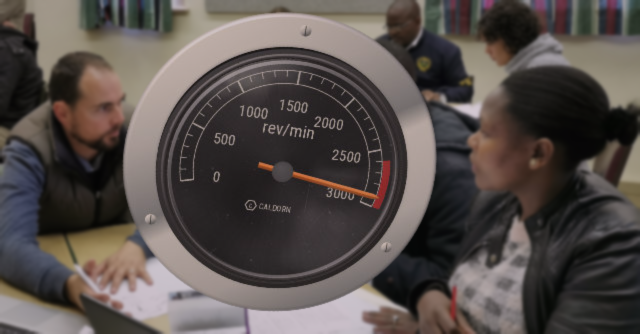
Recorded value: 2900 rpm
